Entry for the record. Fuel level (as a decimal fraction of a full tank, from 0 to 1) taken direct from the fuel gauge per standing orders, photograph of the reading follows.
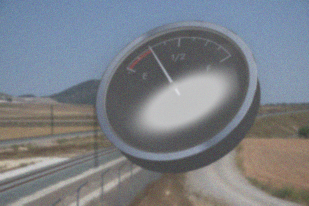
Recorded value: 0.25
